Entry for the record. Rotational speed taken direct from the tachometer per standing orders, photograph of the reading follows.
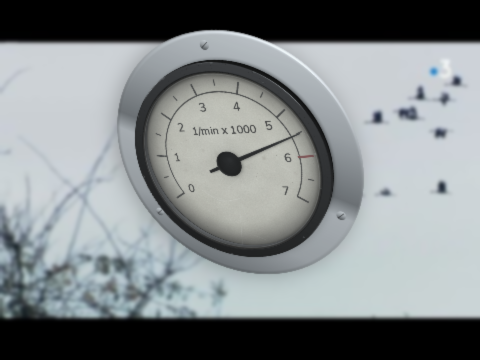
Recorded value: 5500 rpm
